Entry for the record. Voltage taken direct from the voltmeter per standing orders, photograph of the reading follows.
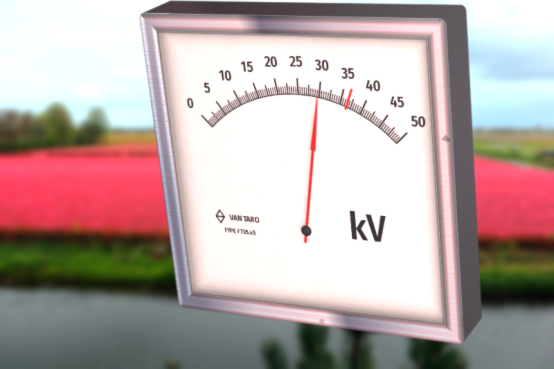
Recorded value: 30 kV
